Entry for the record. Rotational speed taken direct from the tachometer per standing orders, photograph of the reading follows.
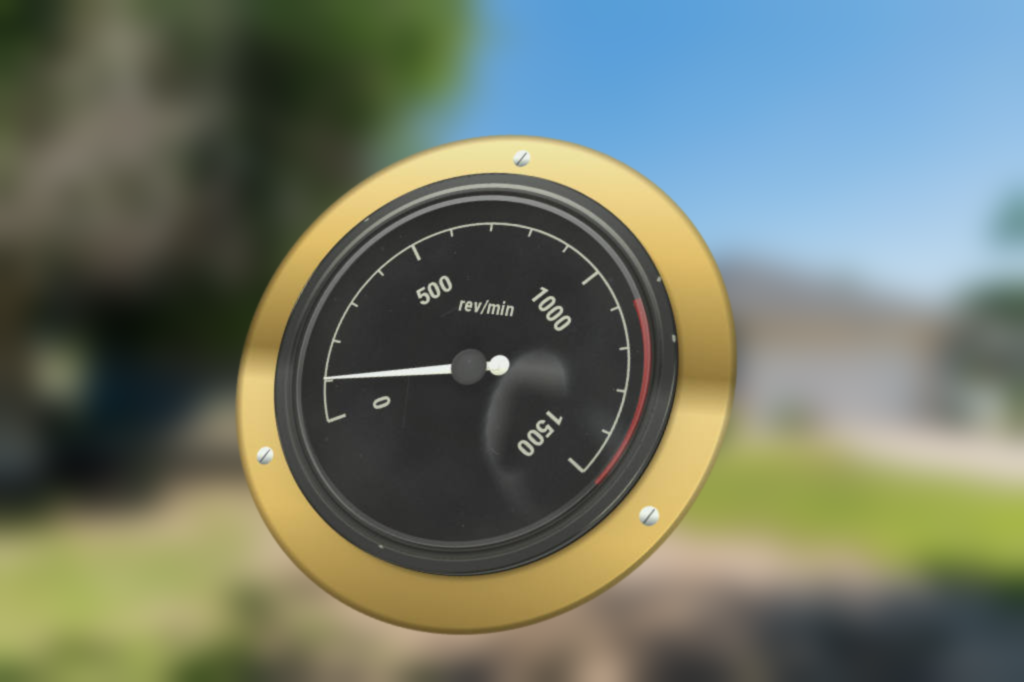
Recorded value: 100 rpm
